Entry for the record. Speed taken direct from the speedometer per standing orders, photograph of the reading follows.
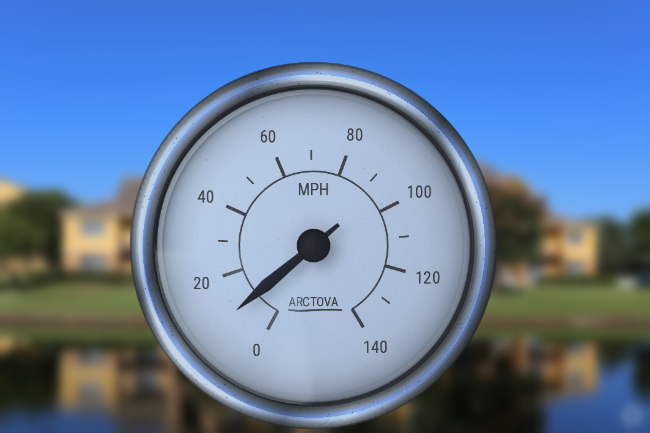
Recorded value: 10 mph
